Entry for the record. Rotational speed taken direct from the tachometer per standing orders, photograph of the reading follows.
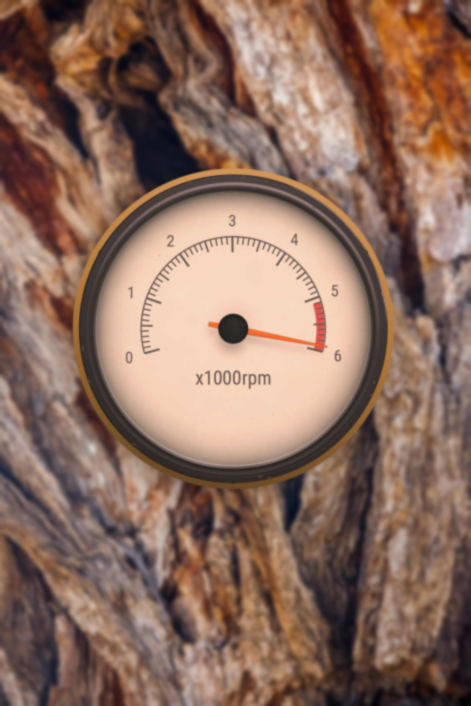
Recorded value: 5900 rpm
